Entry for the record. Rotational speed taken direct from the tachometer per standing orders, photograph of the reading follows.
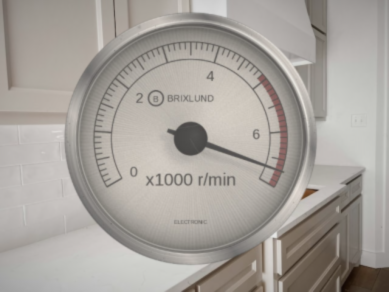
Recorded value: 6700 rpm
